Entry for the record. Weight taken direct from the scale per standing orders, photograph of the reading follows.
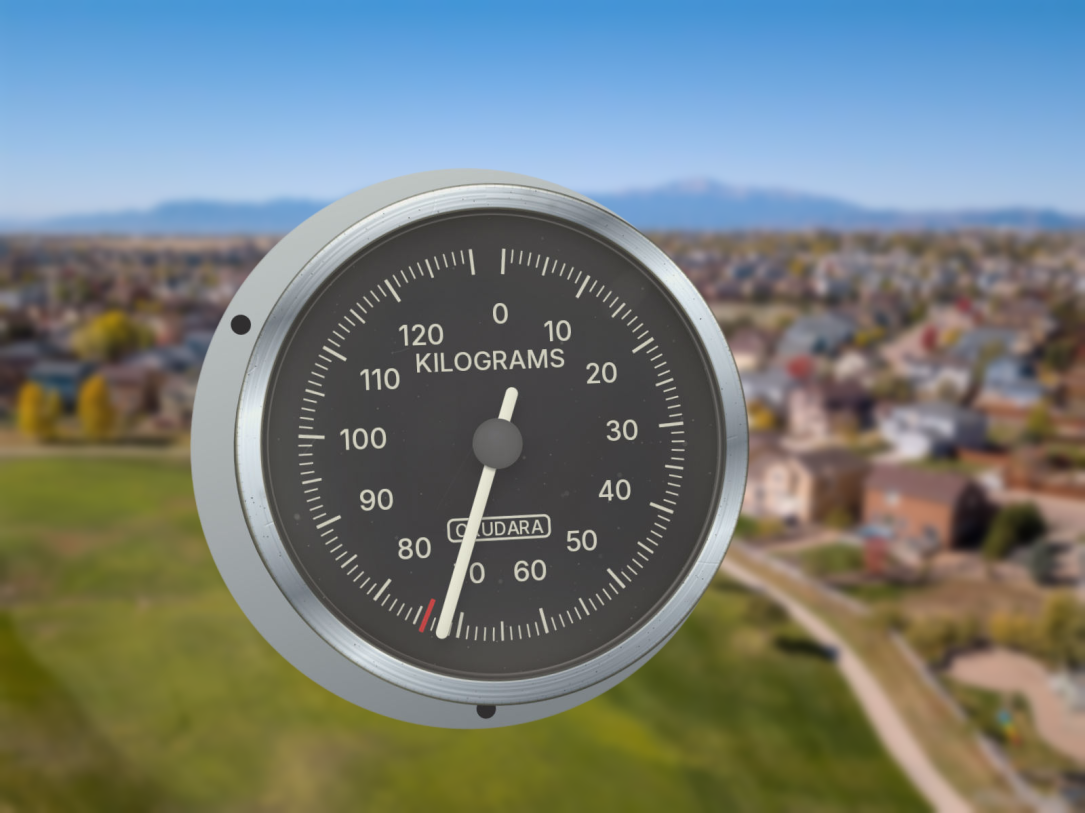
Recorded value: 72 kg
